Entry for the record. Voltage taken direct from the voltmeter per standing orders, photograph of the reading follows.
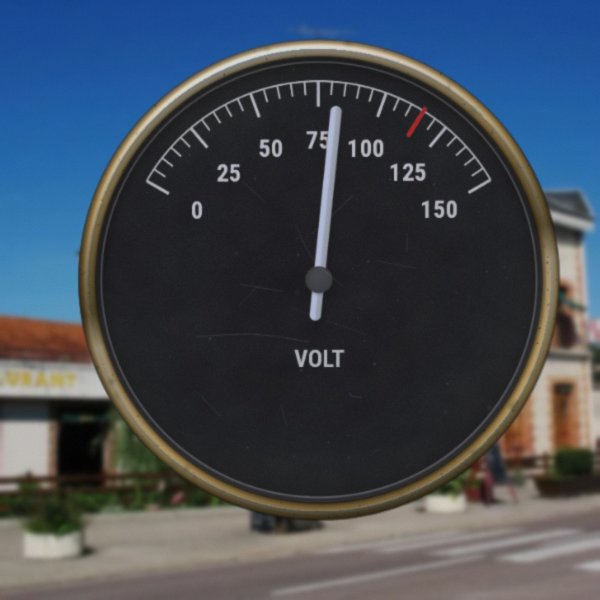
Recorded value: 82.5 V
